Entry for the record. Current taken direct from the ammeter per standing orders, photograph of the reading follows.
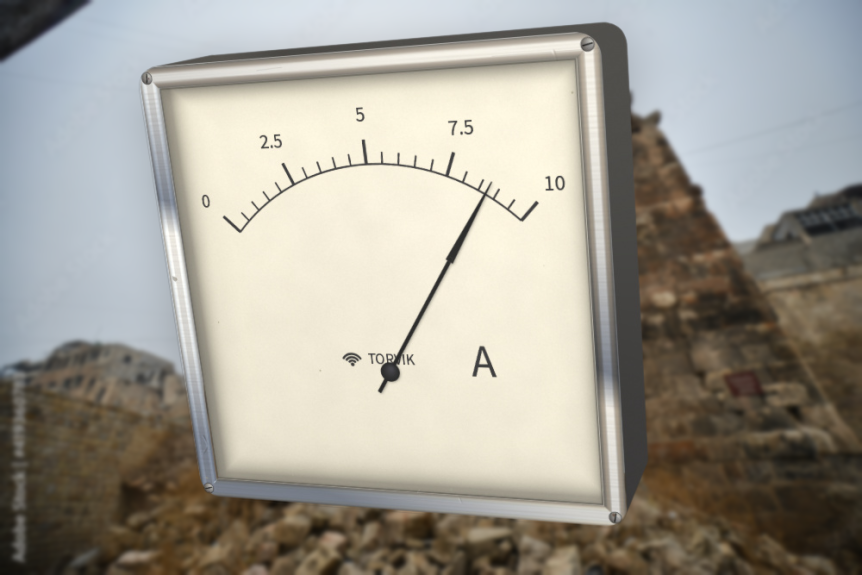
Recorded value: 8.75 A
